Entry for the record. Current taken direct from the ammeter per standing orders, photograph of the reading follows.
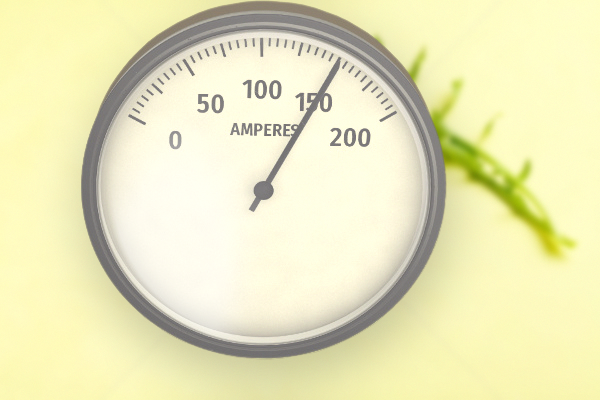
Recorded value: 150 A
